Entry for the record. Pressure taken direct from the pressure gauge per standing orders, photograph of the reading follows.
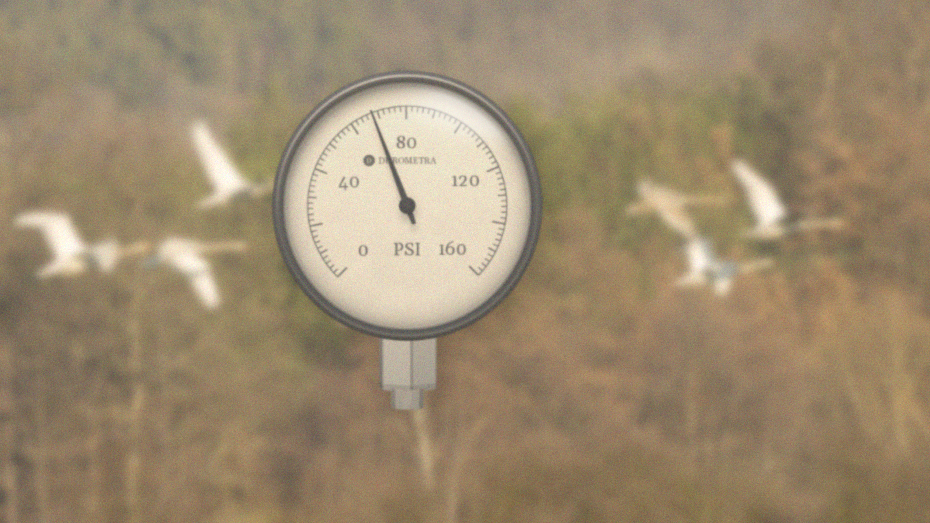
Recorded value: 68 psi
